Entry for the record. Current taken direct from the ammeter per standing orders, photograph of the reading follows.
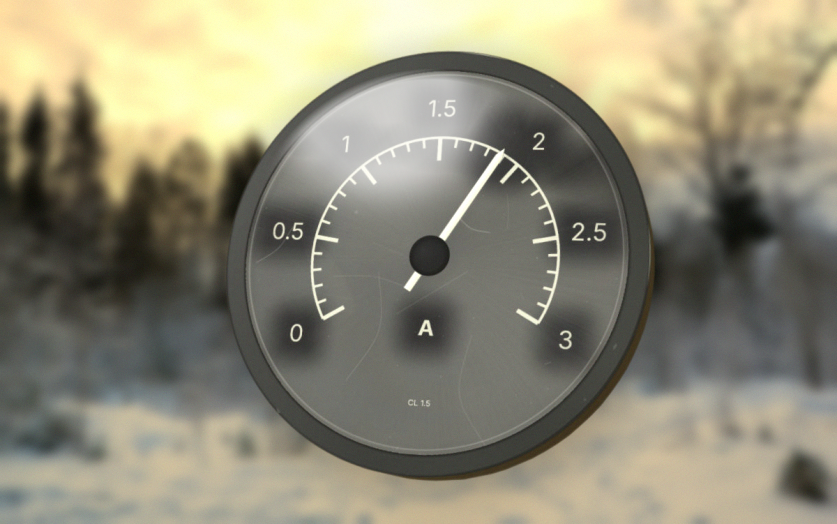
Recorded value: 1.9 A
